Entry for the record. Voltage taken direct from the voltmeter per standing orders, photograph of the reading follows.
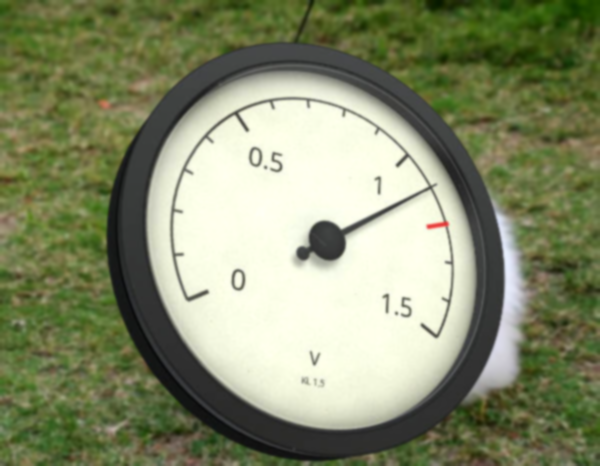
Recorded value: 1.1 V
